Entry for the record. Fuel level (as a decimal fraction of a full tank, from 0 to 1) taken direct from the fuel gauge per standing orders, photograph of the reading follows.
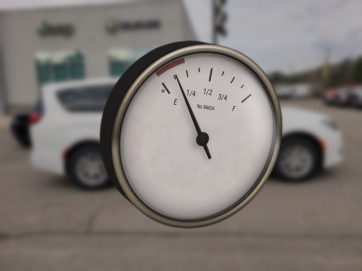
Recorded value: 0.125
